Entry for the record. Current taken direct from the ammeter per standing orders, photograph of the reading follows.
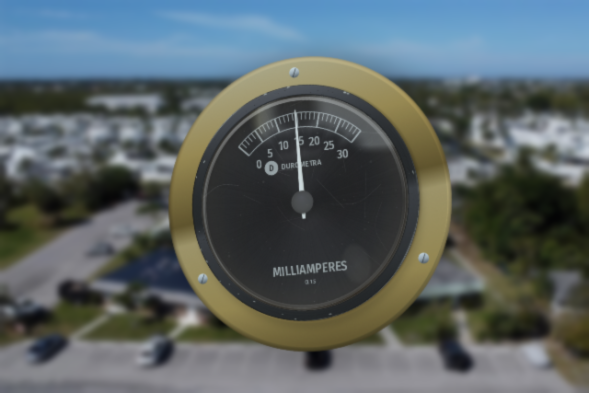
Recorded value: 15 mA
